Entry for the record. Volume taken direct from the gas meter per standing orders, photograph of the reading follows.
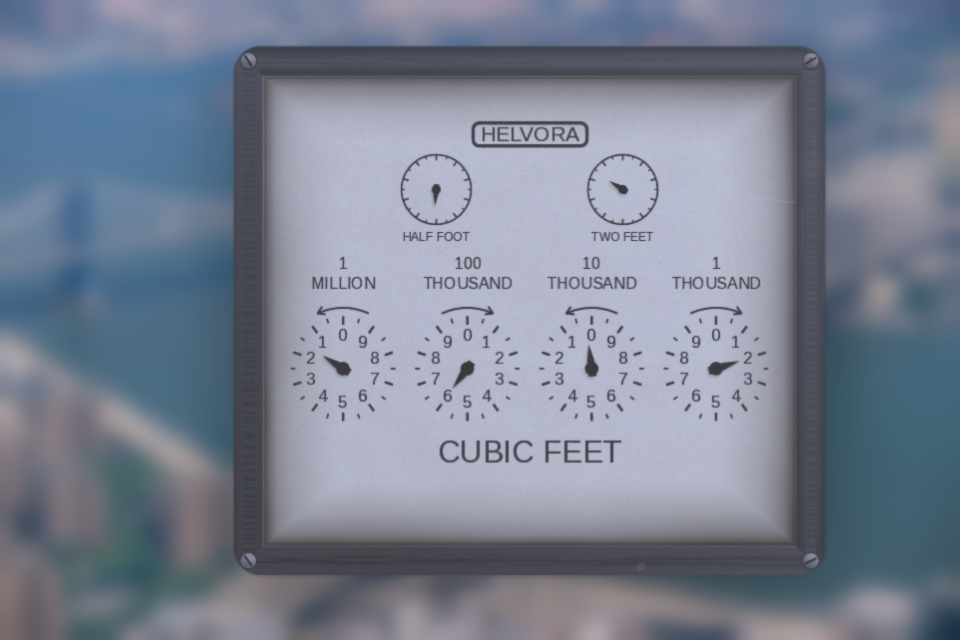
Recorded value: 160200 ft³
